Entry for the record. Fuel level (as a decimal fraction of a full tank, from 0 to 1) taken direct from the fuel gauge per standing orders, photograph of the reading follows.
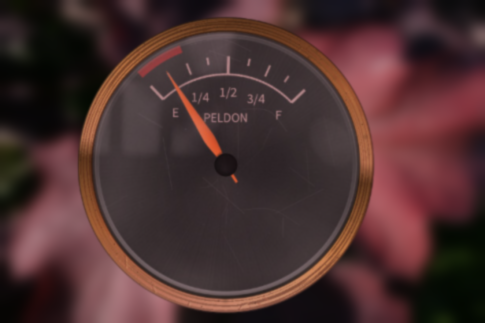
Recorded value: 0.125
